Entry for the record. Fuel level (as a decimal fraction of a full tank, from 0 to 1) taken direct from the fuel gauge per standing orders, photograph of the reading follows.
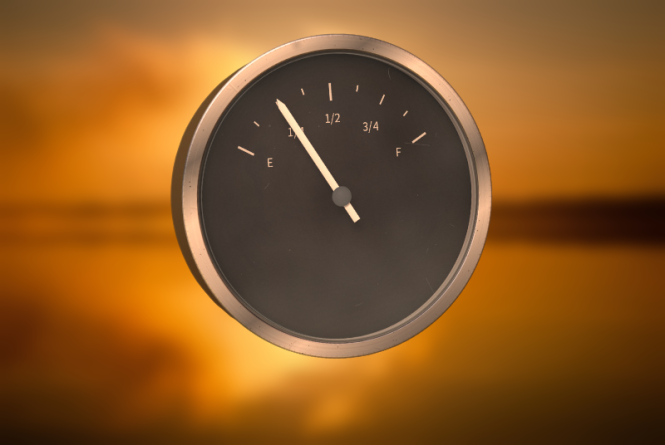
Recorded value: 0.25
